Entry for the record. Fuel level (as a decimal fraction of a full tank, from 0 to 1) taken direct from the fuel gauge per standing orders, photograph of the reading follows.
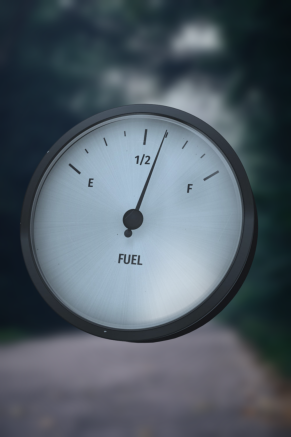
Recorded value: 0.625
